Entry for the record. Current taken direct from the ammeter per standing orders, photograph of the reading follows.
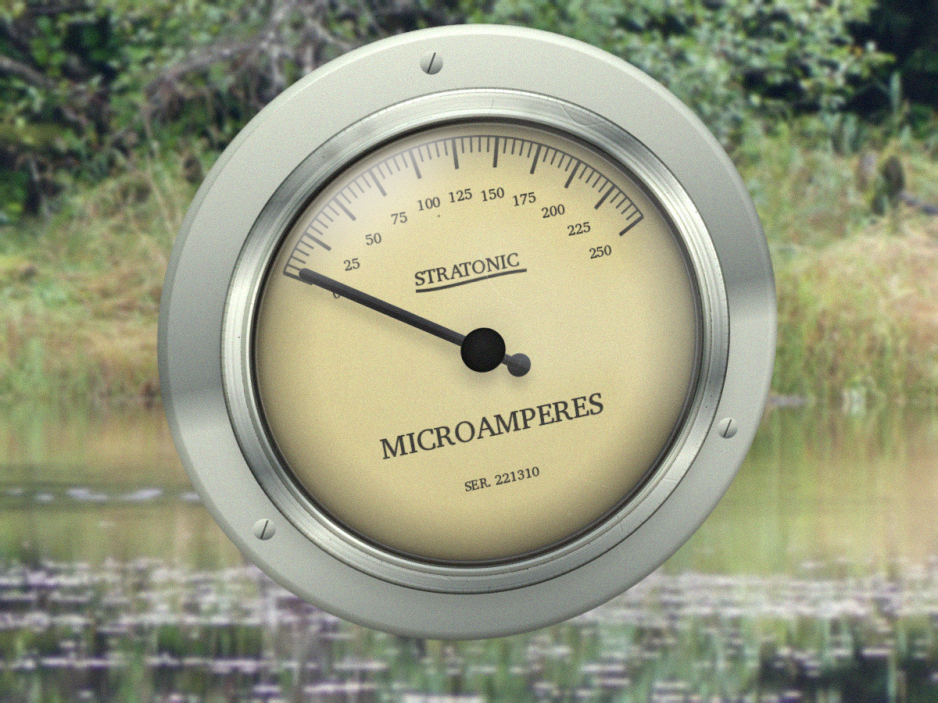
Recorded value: 5 µA
